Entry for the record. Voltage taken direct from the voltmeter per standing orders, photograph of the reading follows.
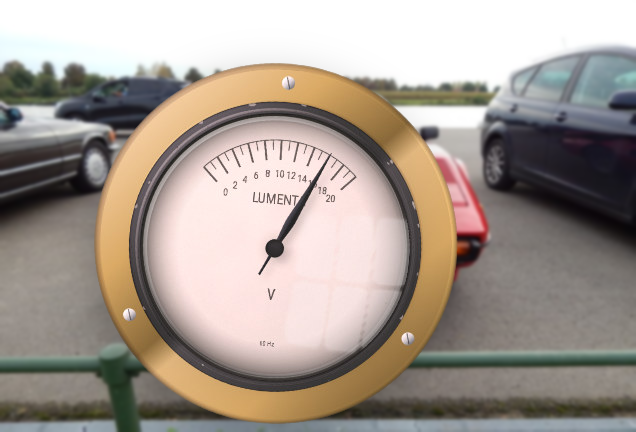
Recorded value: 16 V
